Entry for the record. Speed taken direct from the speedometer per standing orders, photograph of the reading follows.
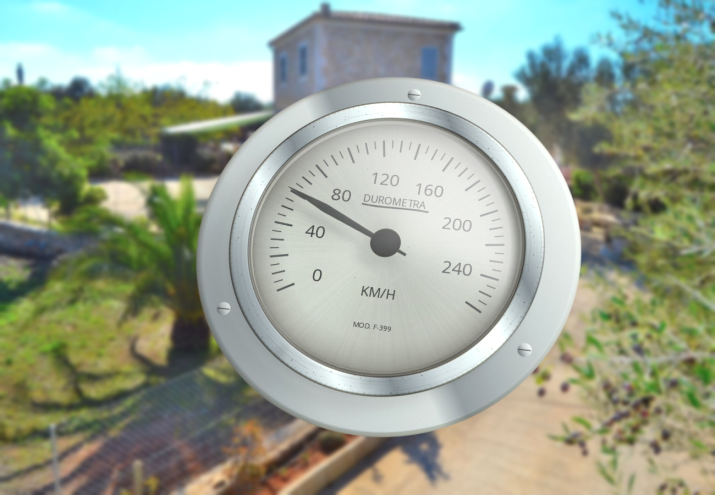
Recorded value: 60 km/h
